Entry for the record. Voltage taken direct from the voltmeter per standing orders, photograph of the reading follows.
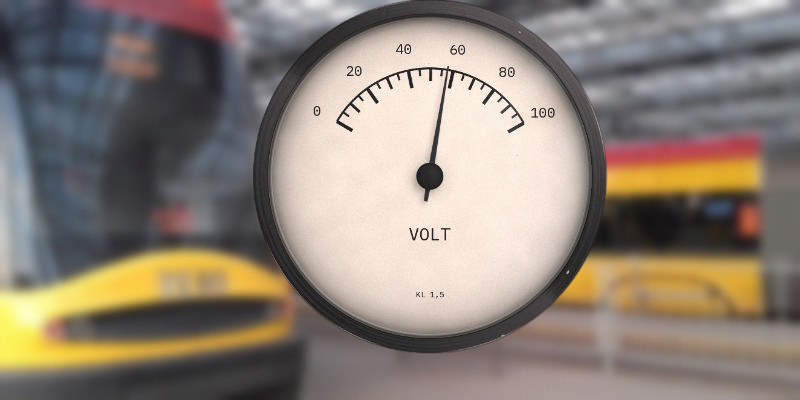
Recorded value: 57.5 V
